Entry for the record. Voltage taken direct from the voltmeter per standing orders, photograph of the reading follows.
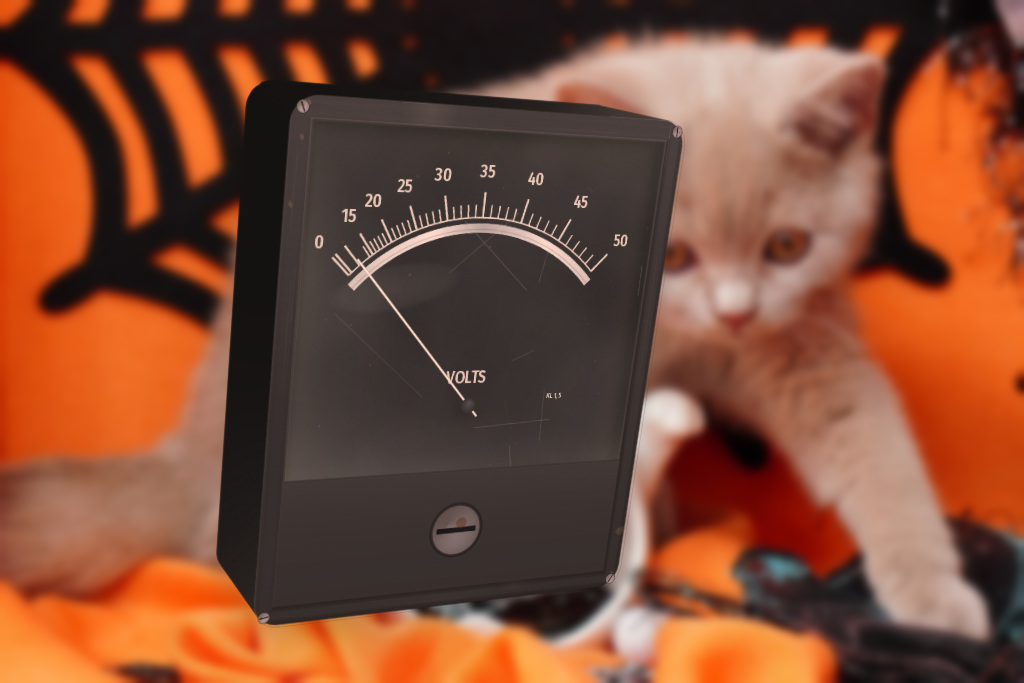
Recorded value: 10 V
